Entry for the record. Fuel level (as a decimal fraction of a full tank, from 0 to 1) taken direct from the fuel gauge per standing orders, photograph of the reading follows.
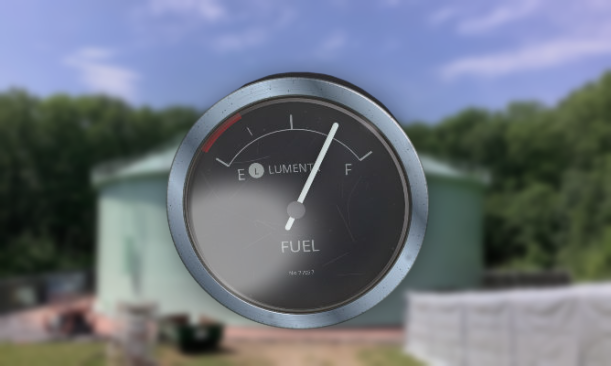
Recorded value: 0.75
